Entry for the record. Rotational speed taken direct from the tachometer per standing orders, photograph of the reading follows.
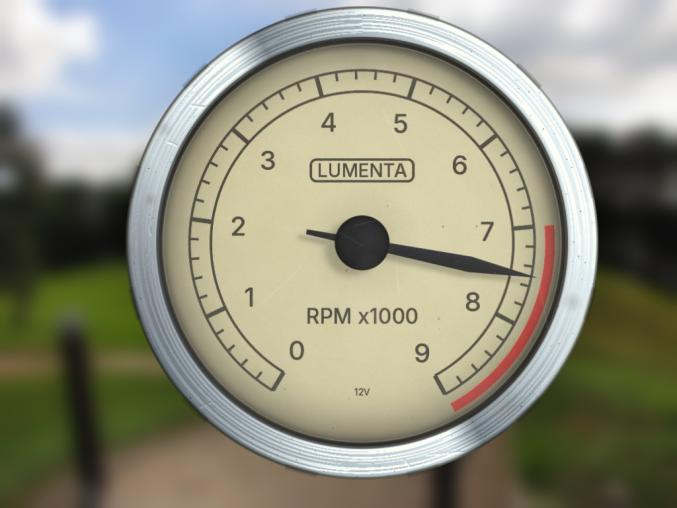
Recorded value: 7500 rpm
